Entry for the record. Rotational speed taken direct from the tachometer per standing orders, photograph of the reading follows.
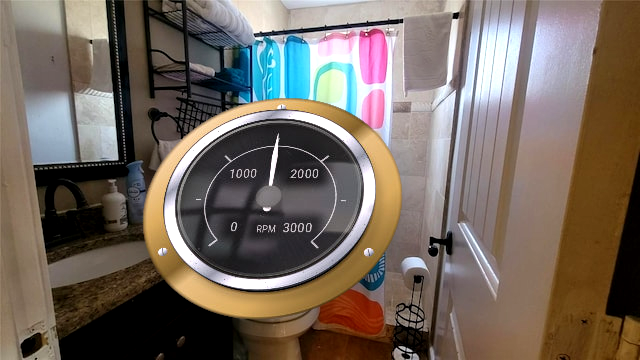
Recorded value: 1500 rpm
